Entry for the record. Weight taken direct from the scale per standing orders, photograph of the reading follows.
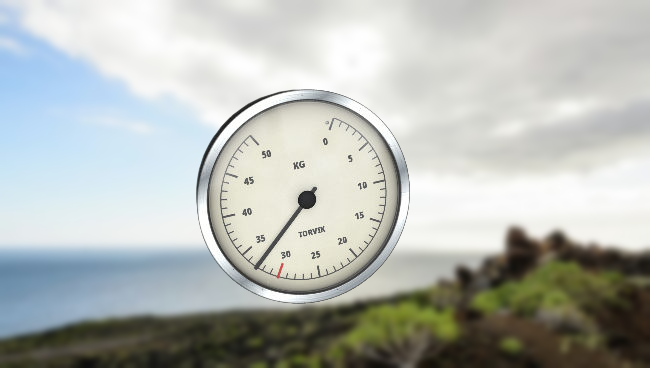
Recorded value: 33 kg
